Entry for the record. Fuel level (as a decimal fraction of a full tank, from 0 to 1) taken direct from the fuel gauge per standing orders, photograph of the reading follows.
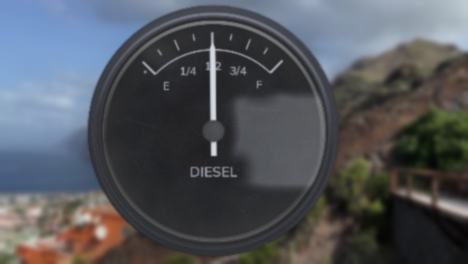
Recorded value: 0.5
